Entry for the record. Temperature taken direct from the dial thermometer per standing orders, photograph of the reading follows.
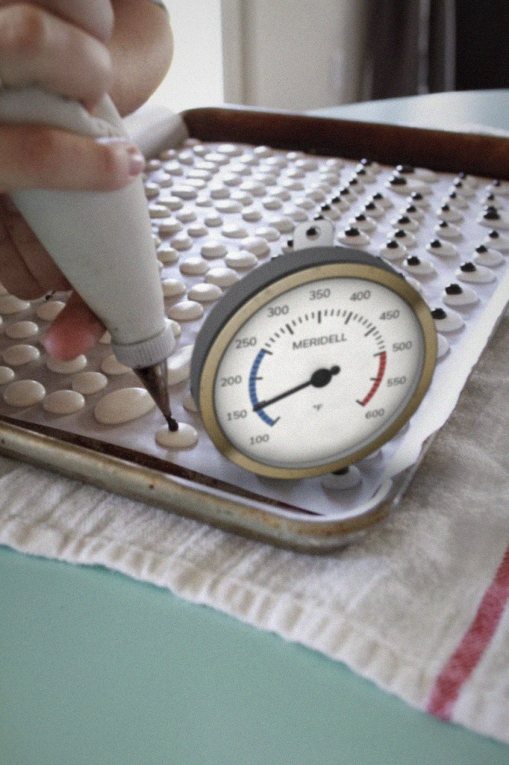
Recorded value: 150 °F
